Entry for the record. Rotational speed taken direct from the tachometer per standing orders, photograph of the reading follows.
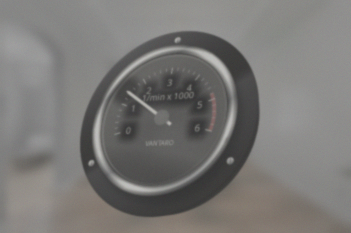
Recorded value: 1400 rpm
